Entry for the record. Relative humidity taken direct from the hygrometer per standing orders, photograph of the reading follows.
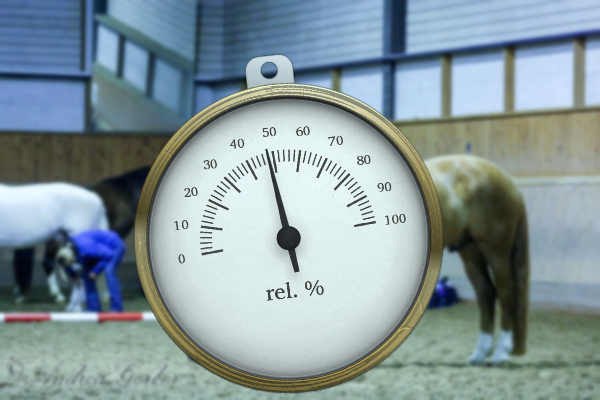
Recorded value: 48 %
